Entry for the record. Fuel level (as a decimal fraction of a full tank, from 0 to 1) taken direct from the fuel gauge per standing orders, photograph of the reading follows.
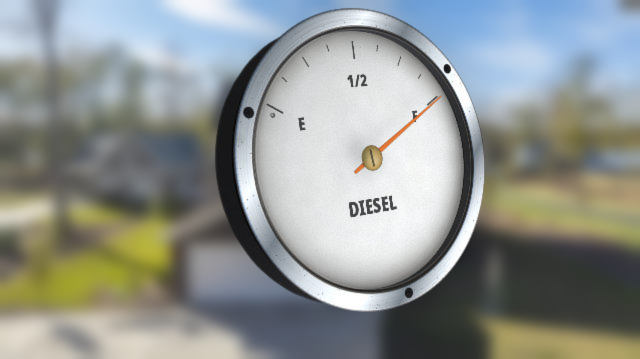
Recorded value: 1
